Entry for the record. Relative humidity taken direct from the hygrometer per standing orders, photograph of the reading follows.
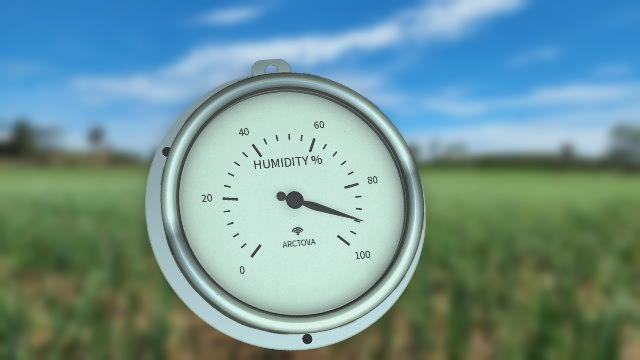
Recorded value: 92 %
